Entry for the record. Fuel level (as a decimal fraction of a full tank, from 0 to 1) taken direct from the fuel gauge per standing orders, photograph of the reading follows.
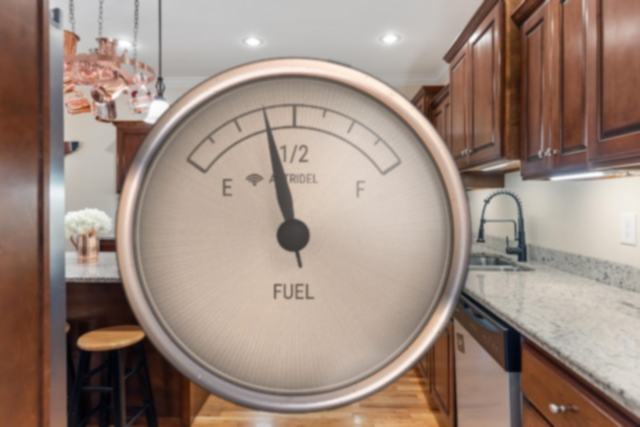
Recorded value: 0.375
